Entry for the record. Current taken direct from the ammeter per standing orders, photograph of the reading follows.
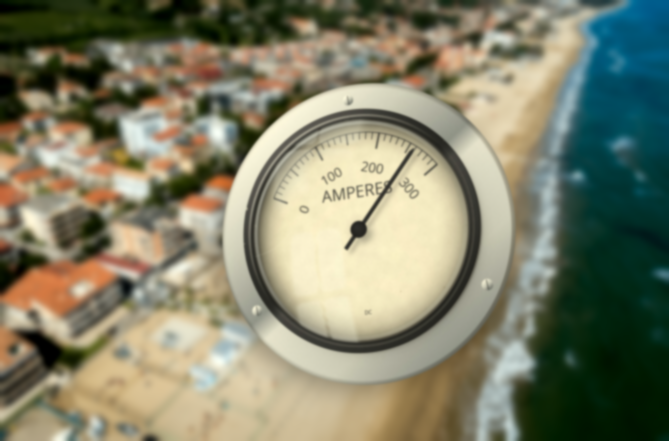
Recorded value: 260 A
